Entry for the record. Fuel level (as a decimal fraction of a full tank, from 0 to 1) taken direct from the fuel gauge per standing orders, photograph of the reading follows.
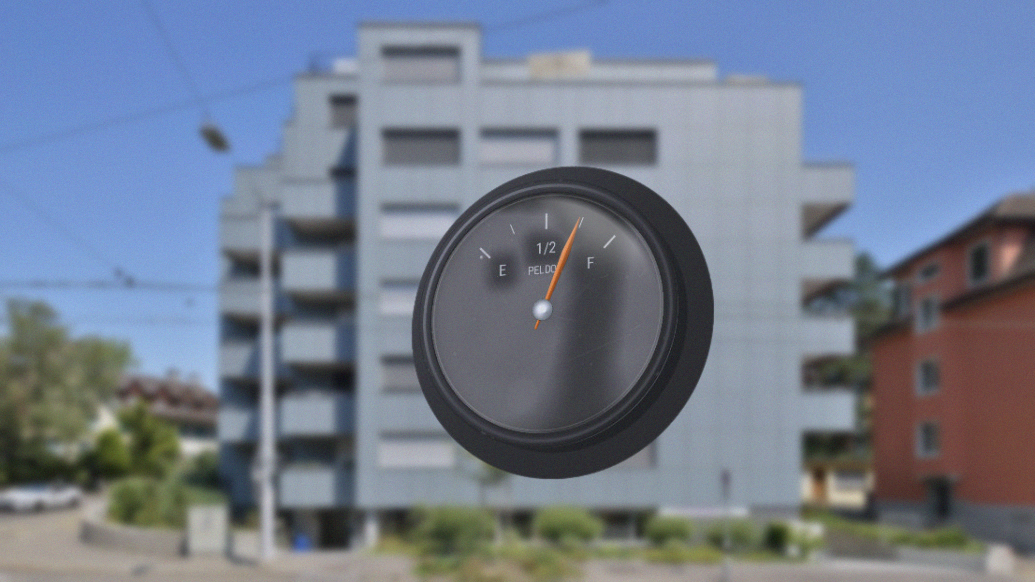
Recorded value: 0.75
